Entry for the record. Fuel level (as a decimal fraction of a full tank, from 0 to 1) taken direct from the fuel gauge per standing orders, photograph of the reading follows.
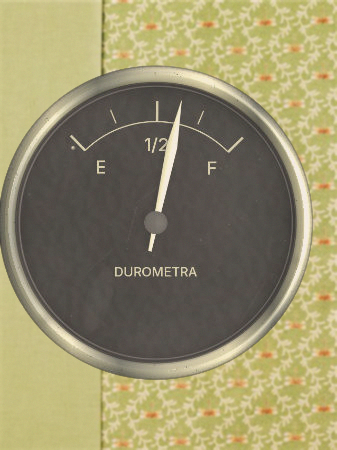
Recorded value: 0.625
